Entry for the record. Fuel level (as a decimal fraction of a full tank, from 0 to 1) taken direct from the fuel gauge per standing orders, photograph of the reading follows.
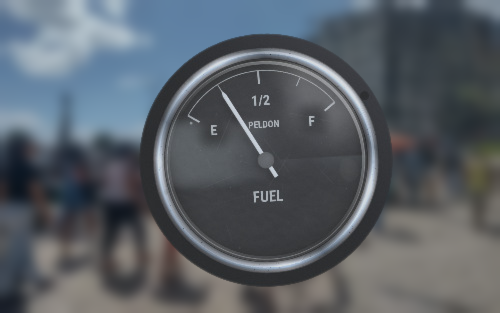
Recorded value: 0.25
